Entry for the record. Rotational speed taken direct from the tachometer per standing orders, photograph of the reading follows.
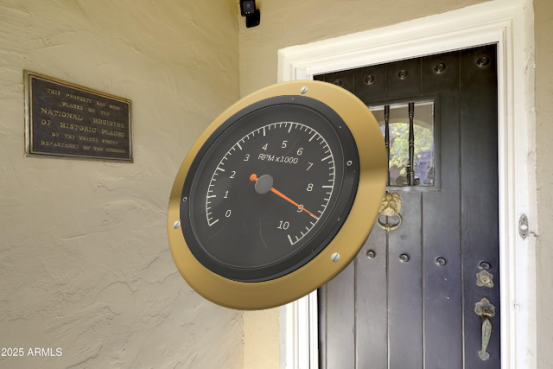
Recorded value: 9000 rpm
